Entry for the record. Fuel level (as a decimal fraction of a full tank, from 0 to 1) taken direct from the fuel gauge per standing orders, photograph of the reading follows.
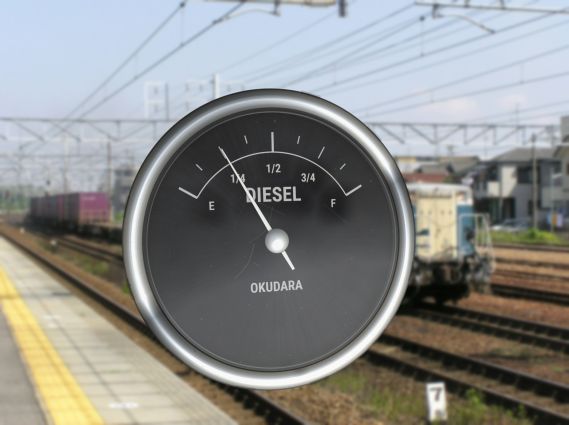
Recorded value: 0.25
